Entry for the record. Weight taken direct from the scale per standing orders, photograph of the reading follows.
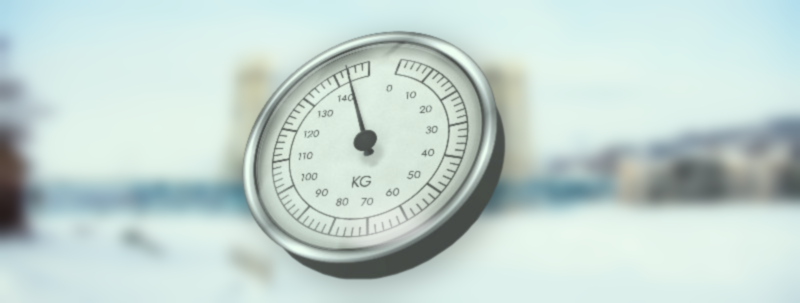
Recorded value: 144 kg
